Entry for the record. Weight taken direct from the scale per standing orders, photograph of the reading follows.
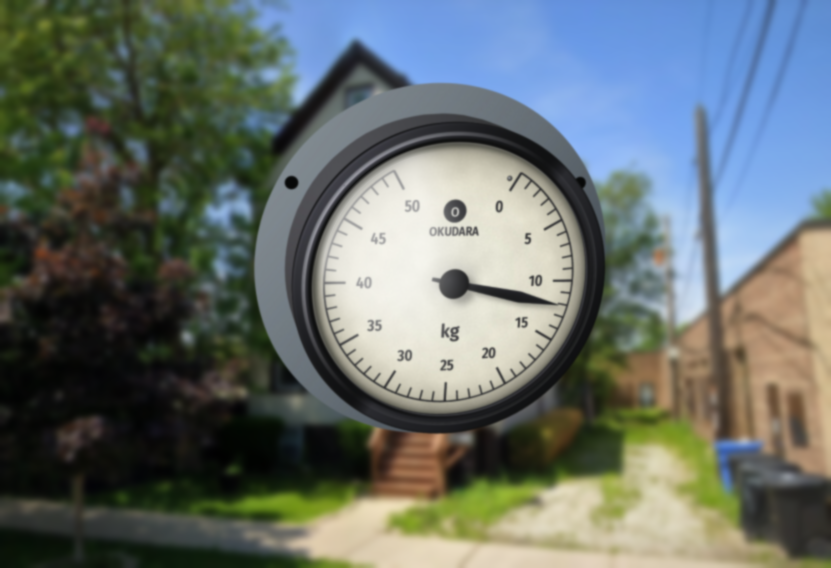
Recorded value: 12 kg
